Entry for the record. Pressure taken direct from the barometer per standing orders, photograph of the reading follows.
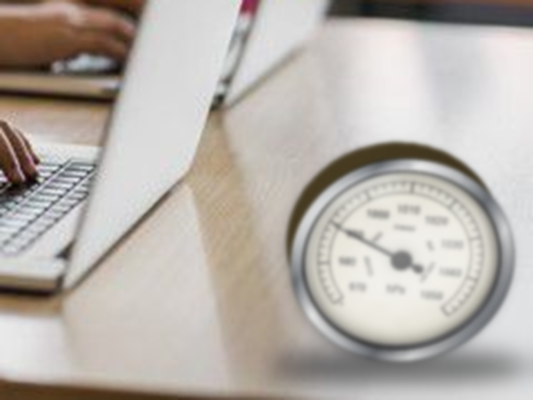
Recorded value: 990 hPa
